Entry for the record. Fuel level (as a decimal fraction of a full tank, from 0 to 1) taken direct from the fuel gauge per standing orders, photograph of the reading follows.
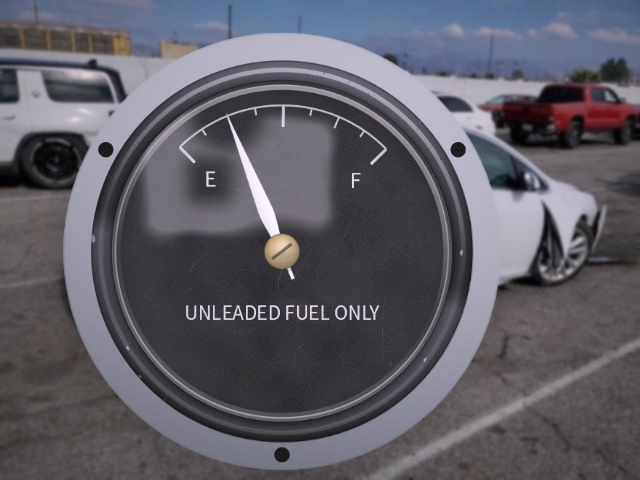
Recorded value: 0.25
